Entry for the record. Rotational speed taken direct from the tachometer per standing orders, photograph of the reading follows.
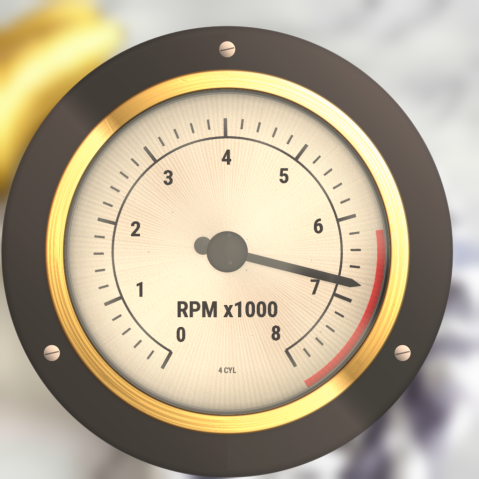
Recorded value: 6800 rpm
